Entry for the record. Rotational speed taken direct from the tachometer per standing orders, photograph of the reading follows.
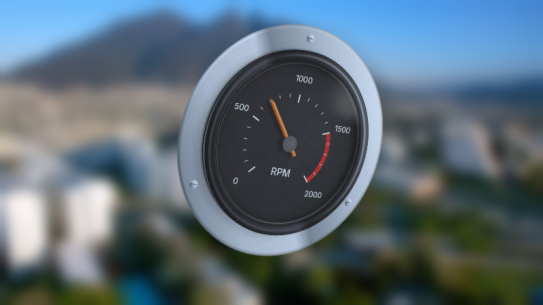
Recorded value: 700 rpm
